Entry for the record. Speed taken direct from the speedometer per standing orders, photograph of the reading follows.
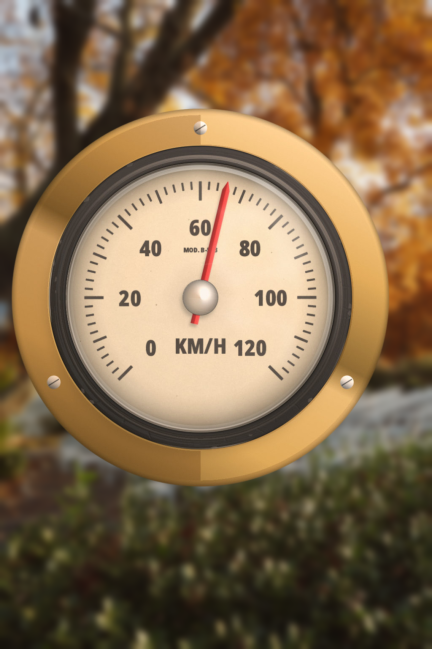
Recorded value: 66 km/h
